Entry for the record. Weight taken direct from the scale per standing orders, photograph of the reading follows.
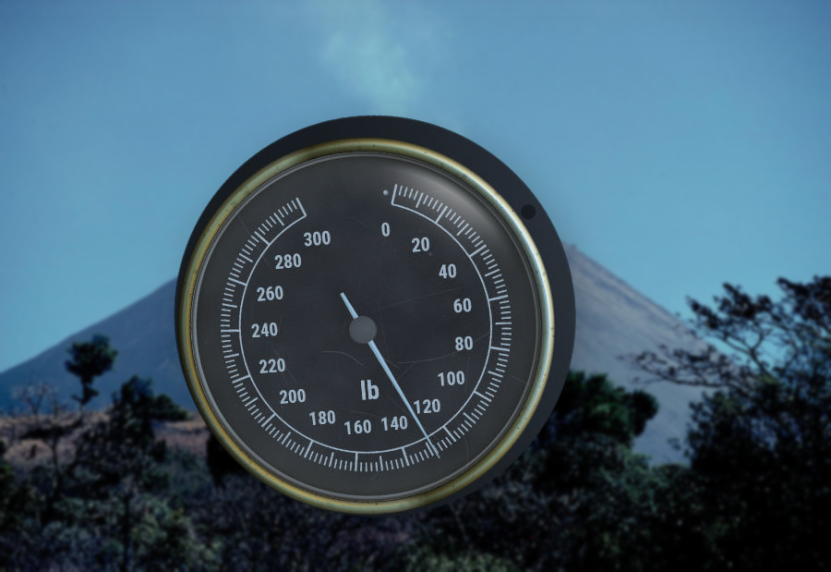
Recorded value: 128 lb
